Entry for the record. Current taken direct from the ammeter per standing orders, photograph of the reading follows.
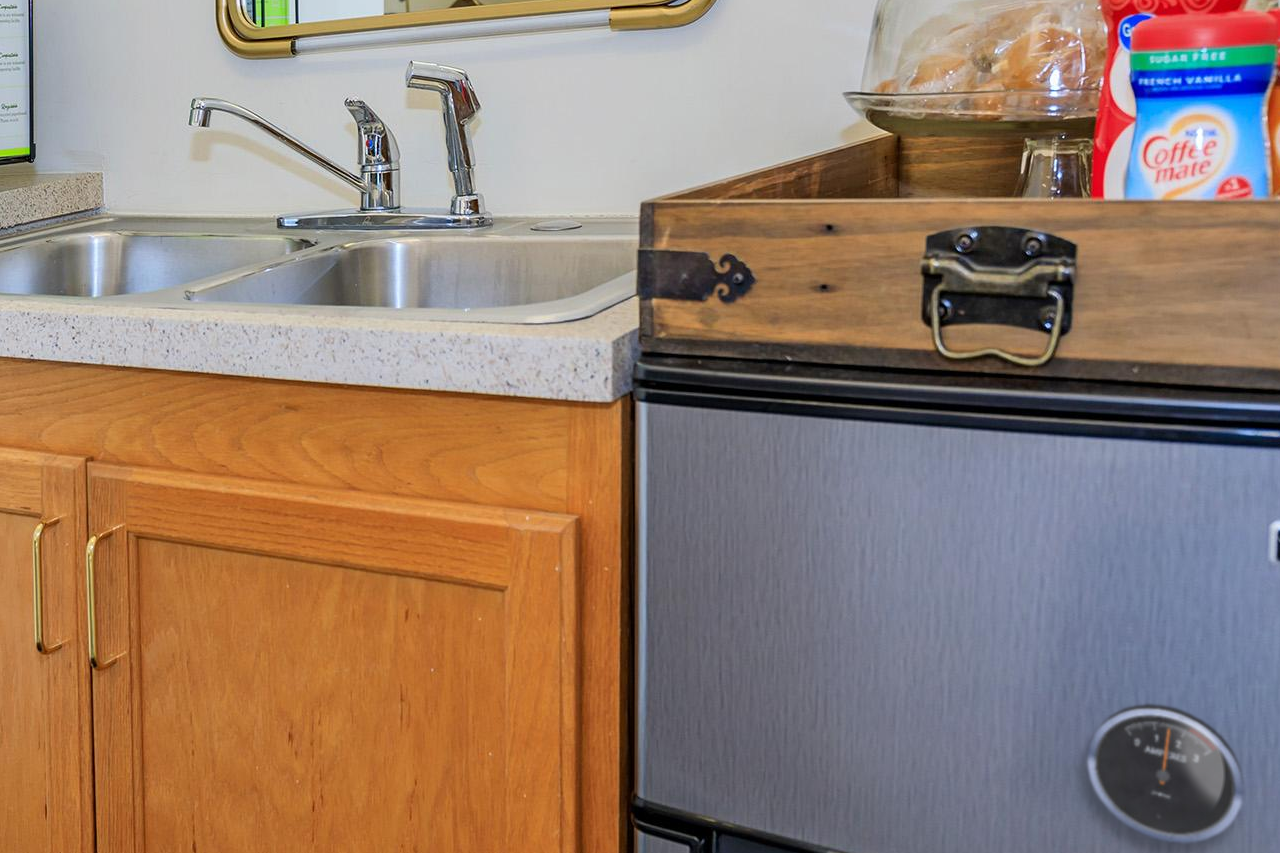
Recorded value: 1.5 A
